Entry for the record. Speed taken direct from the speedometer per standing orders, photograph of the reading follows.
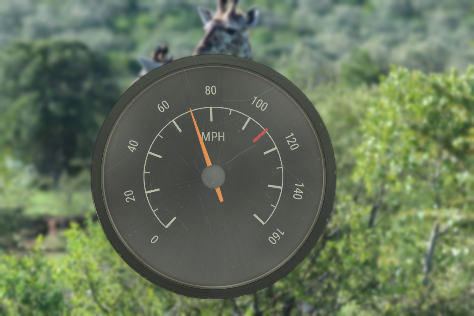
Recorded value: 70 mph
